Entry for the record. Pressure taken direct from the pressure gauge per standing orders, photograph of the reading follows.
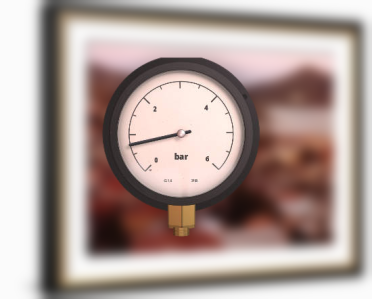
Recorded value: 0.75 bar
